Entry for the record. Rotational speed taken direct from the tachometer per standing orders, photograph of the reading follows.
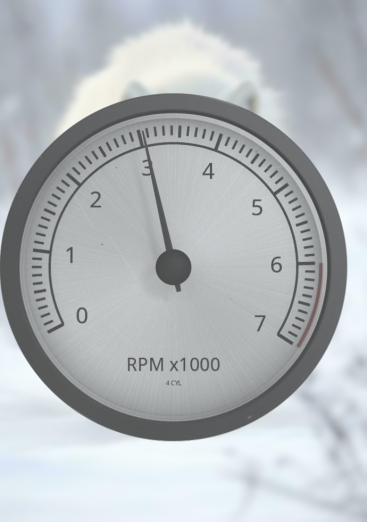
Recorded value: 3050 rpm
